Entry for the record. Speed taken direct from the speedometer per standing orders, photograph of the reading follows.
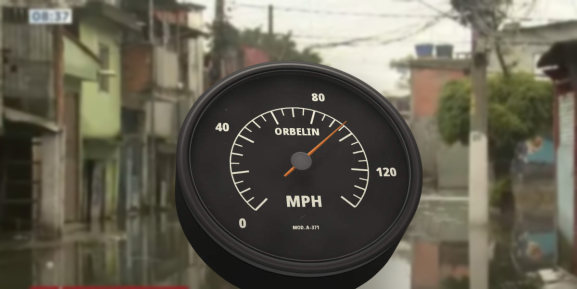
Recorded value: 95 mph
